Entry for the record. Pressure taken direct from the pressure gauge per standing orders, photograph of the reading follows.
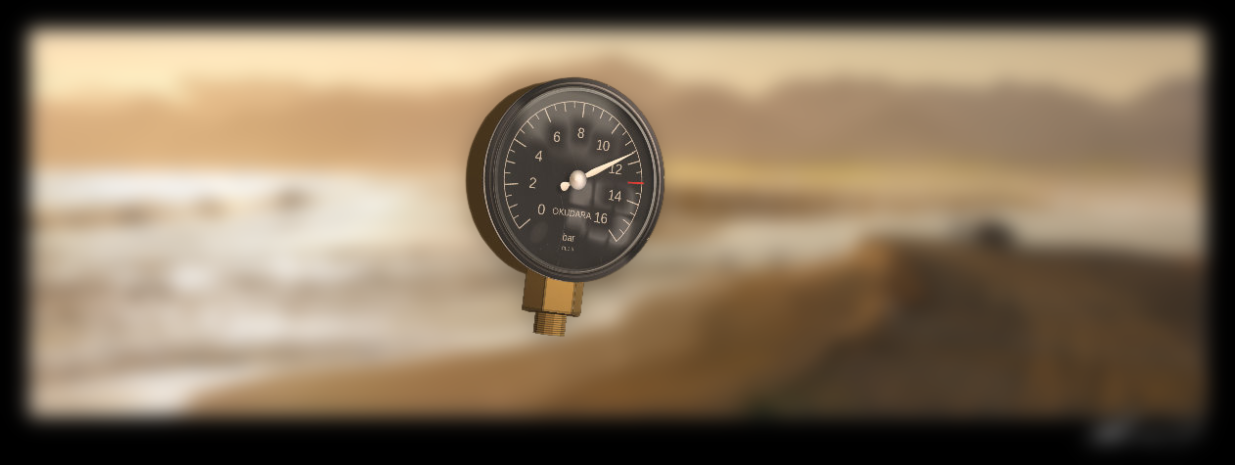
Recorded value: 11.5 bar
